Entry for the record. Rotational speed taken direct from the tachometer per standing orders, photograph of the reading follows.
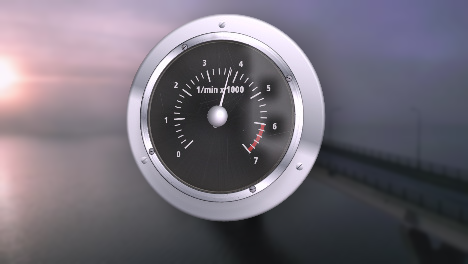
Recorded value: 3800 rpm
